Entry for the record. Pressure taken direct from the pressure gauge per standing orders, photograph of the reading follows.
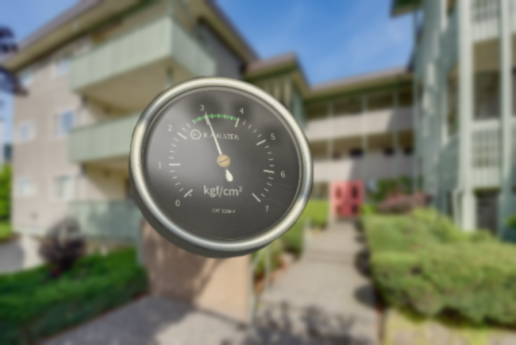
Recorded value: 3 kg/cm²
